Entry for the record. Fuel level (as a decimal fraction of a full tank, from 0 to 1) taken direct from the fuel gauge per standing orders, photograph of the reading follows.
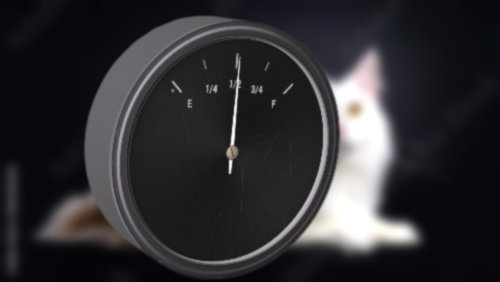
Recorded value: 0.5
